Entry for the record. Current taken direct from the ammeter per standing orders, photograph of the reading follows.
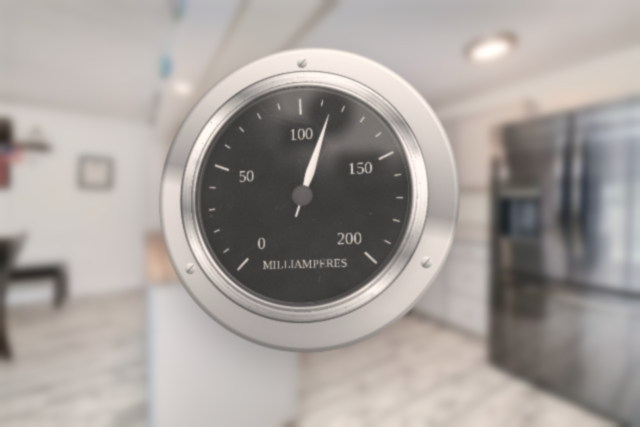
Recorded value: 115 mA
